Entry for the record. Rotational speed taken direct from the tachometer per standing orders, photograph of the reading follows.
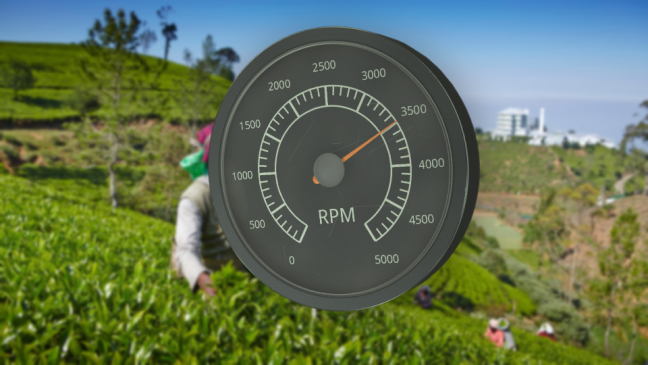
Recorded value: 3500 rpm
